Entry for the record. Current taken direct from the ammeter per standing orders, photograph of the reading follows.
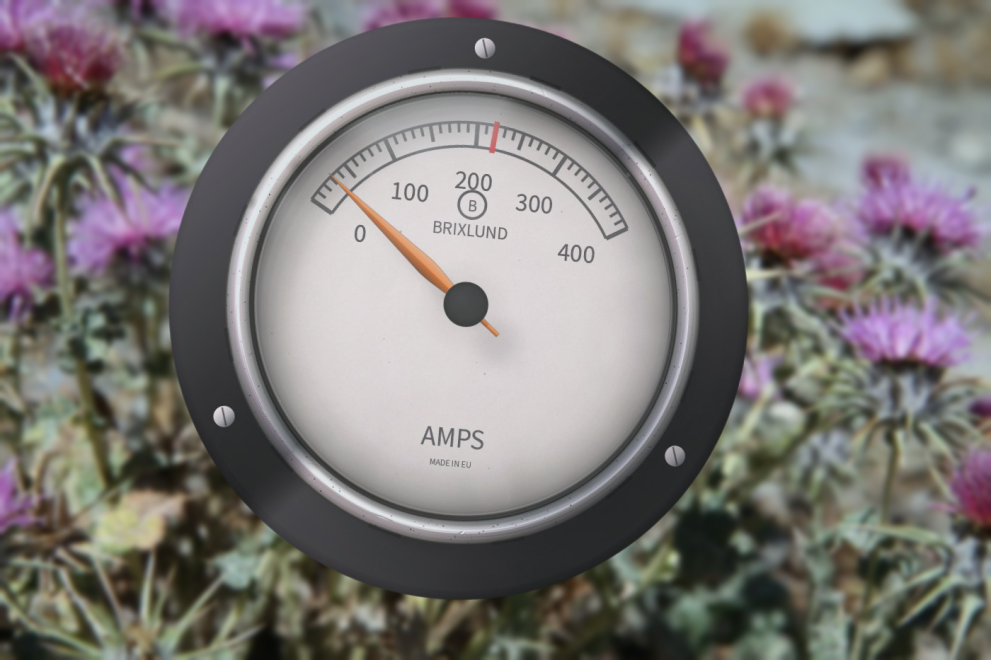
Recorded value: 30 A
